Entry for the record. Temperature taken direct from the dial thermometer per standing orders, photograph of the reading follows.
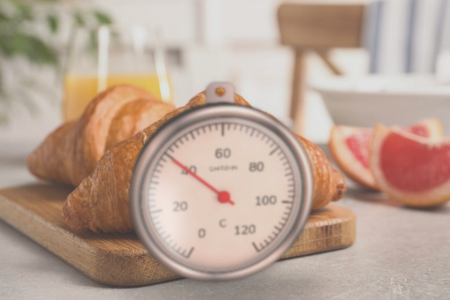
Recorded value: 40 °C
